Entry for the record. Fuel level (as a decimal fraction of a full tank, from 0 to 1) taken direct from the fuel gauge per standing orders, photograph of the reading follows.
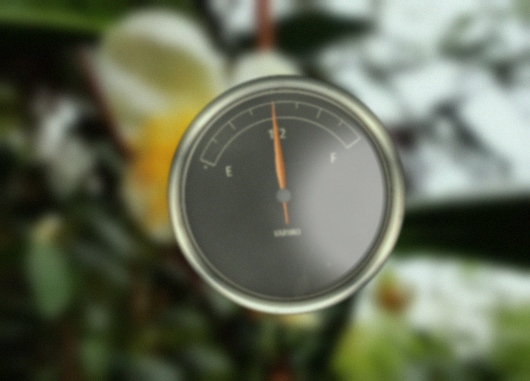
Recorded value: 0.5
